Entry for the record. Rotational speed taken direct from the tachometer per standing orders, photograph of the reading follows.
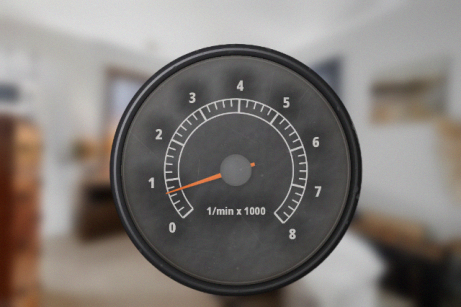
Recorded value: 700 rpm
